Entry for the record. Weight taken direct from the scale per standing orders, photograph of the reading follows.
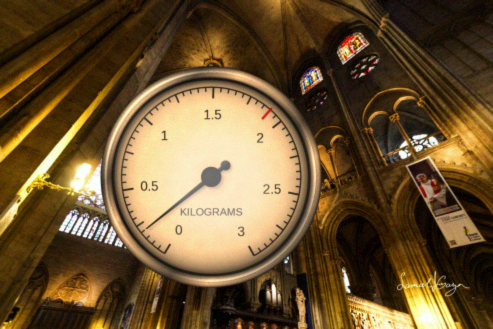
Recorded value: 0.2 kg
